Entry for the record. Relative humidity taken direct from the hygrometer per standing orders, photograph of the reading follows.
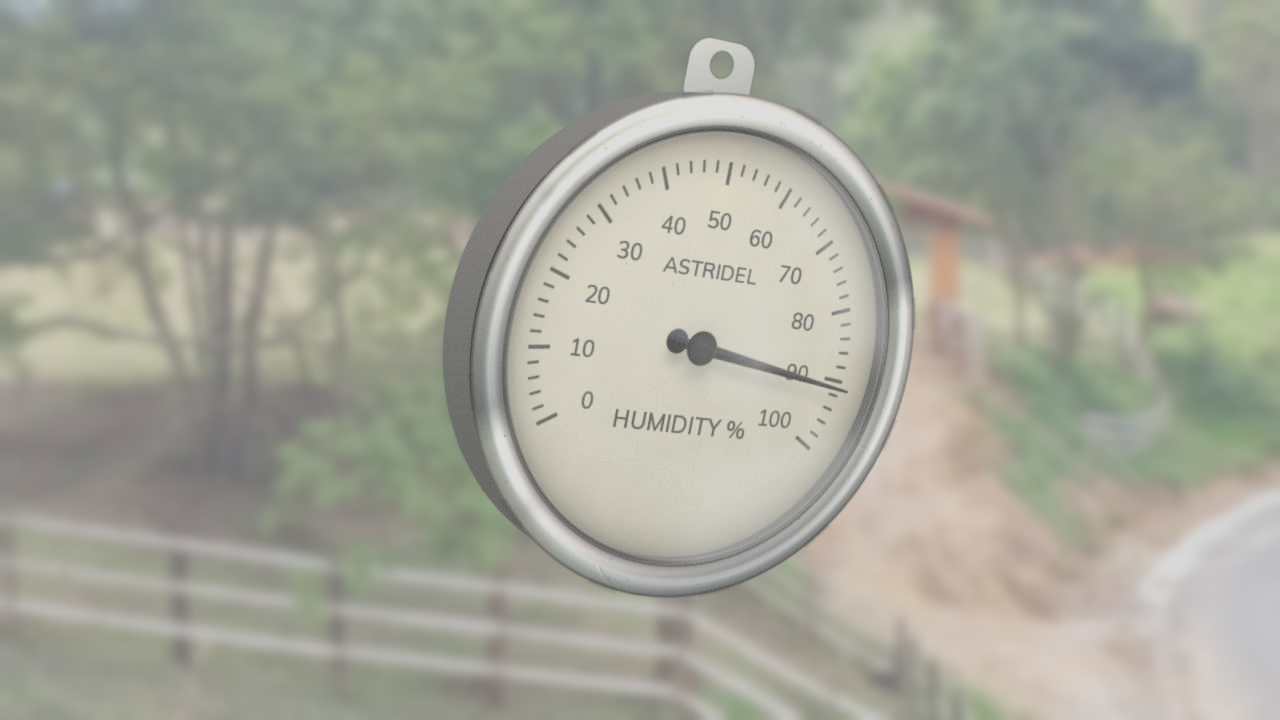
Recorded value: 91 %
